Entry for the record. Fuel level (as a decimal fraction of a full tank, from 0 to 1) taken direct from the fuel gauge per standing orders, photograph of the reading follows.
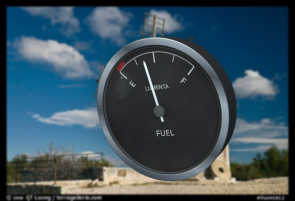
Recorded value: 0.375
